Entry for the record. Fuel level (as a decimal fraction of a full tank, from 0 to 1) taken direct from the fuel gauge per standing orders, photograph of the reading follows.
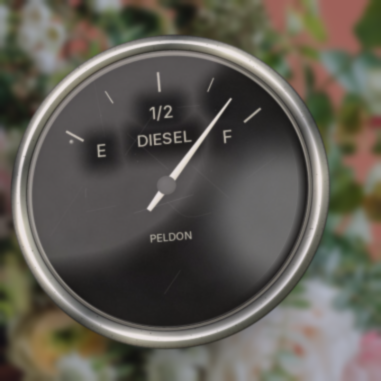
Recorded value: 0.875
